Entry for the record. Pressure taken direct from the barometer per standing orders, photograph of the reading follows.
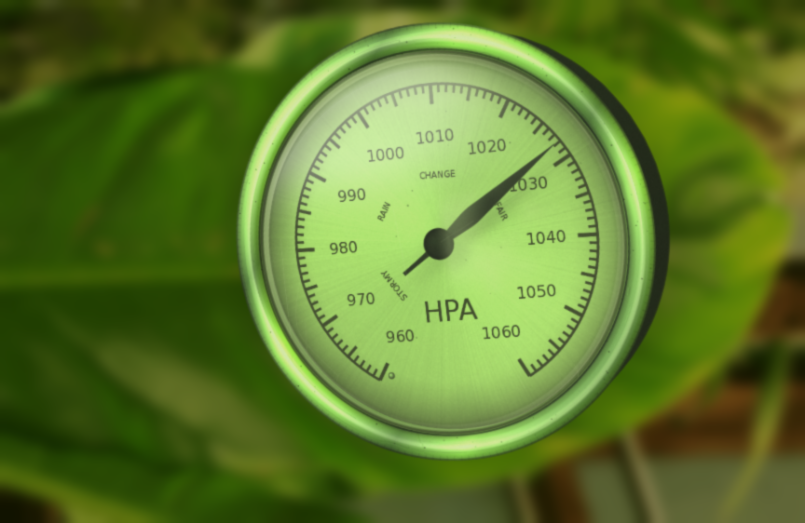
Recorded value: 1028 hPa
